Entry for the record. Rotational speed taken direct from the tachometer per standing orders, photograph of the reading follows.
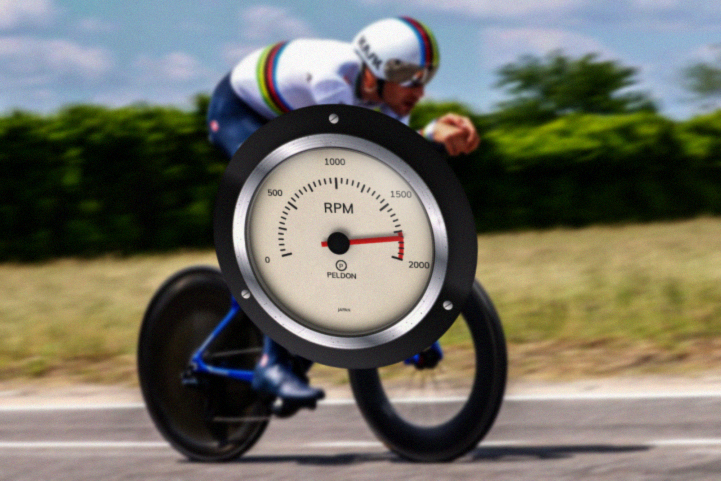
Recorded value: 1800 rpm
